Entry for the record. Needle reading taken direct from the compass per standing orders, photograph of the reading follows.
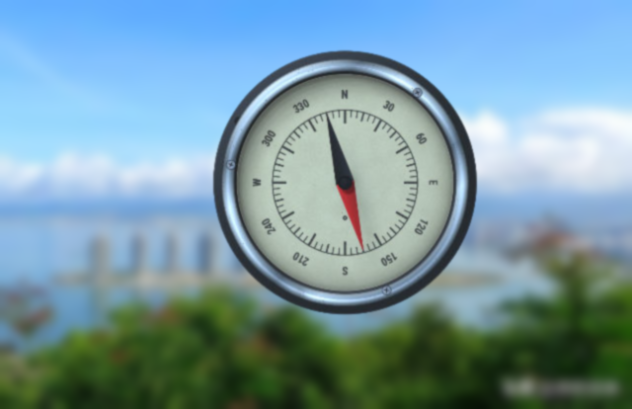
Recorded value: 165 °
